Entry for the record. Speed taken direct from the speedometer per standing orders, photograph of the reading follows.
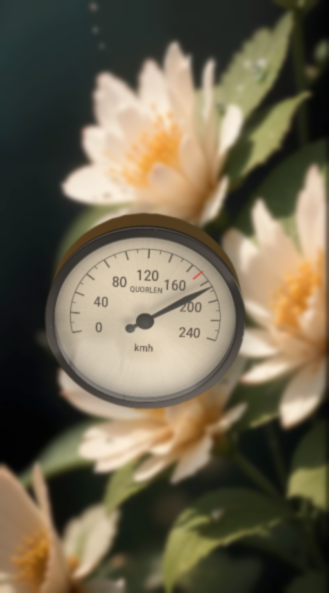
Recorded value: 185 km/h
